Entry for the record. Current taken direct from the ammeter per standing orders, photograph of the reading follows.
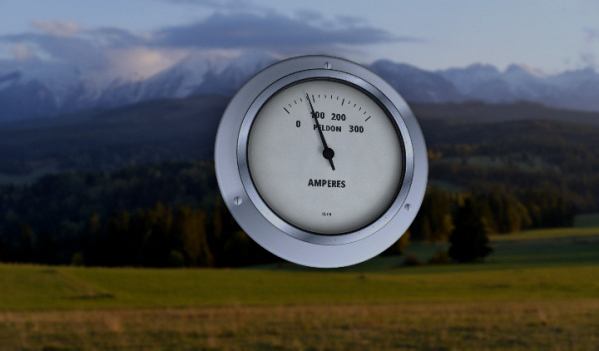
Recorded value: 80 A
